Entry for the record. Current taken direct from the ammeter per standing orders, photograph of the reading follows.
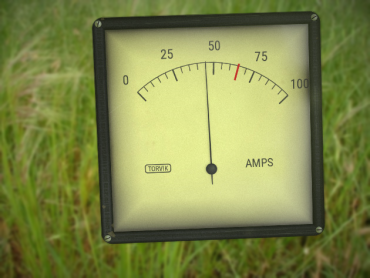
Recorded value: 45 A
